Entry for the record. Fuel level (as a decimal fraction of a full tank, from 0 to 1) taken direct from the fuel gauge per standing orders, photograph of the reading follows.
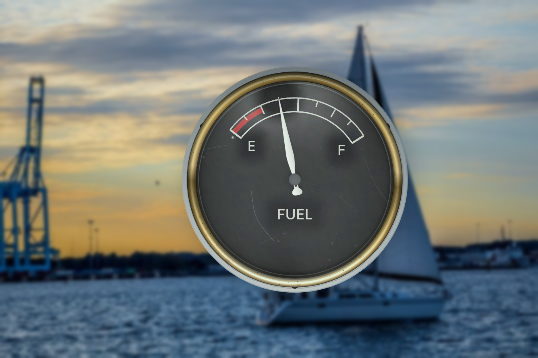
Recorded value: 0.375
